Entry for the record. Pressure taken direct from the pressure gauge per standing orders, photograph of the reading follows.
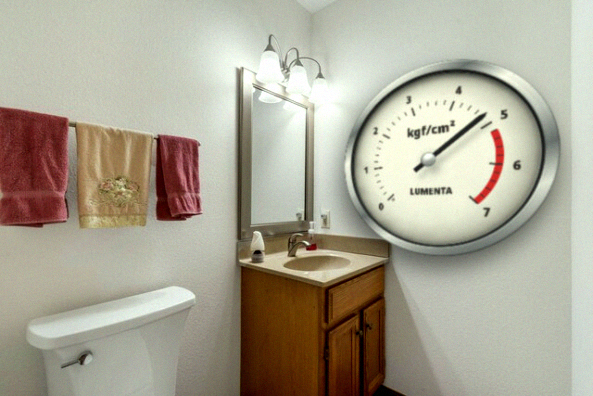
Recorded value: 4.8 kg/cm²
